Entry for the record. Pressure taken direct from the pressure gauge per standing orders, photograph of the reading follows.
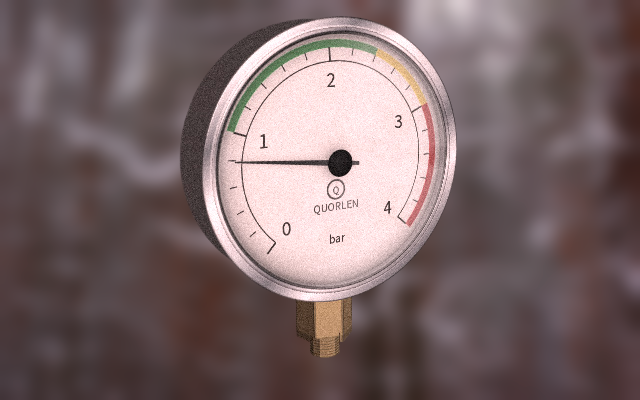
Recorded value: 0.8 bar
